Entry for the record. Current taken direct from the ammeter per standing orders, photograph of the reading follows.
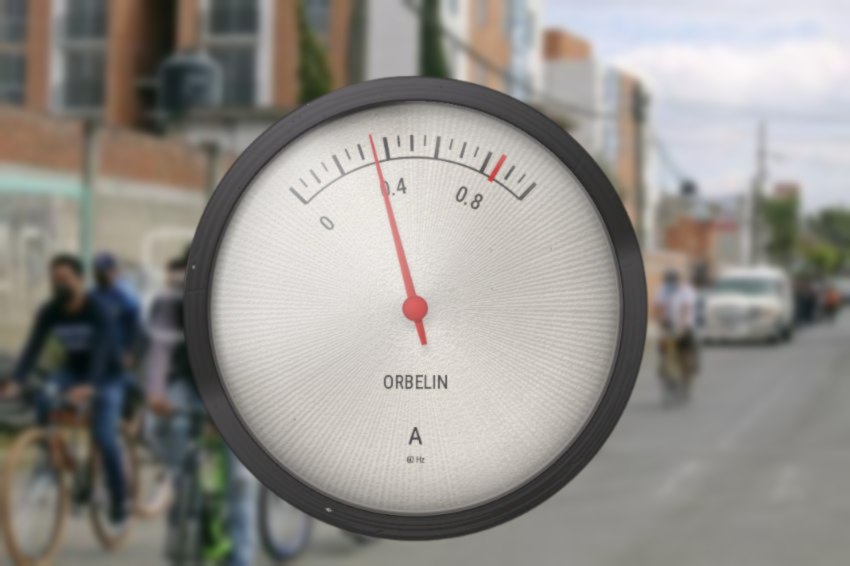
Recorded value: 0.35 A
